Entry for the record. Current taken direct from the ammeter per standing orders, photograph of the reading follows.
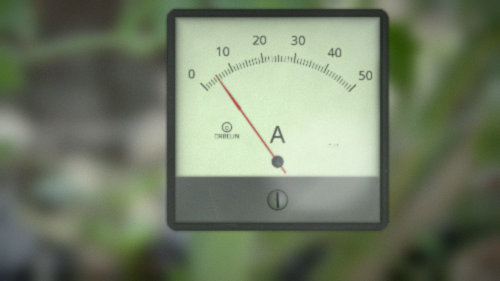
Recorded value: 5 A
